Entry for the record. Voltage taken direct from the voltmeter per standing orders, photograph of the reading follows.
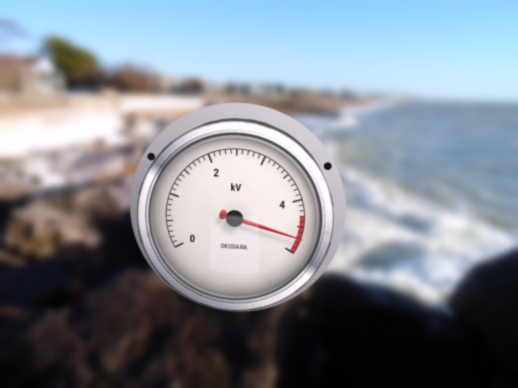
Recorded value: 4.7 kV
